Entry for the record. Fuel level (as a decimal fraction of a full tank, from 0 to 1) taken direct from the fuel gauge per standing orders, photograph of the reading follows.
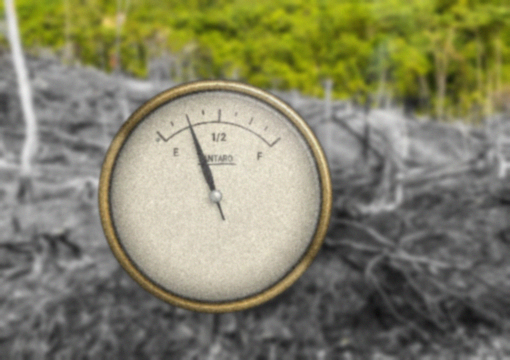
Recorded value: 0.25
